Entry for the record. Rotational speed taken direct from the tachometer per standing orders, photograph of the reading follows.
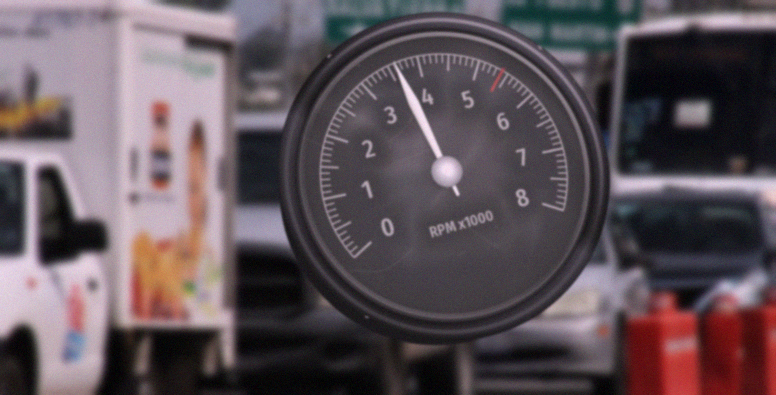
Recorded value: 3600 rpm
